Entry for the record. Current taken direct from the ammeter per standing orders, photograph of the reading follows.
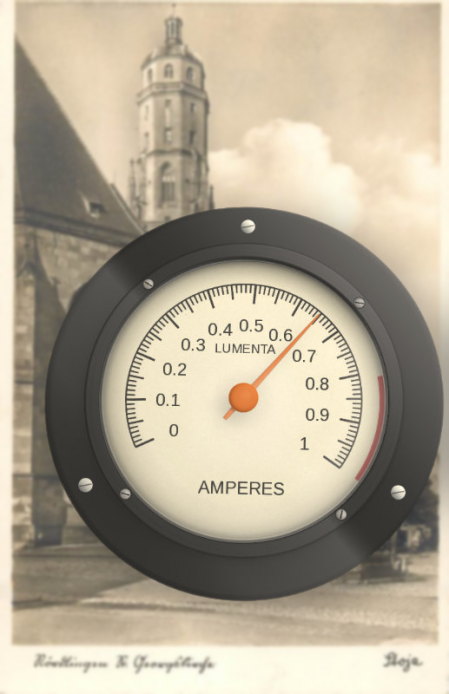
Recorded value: 0.65 A
